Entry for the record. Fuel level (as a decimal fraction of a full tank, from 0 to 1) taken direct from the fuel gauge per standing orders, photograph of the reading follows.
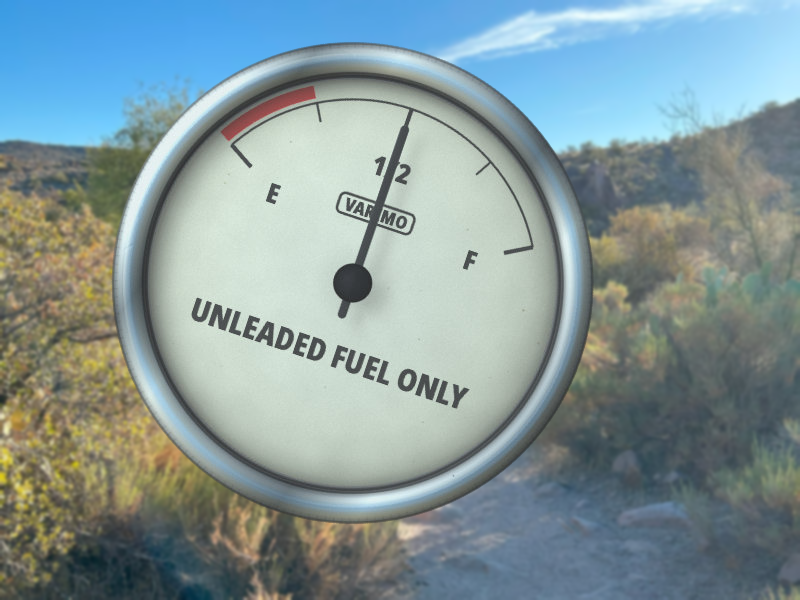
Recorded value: 0.5
